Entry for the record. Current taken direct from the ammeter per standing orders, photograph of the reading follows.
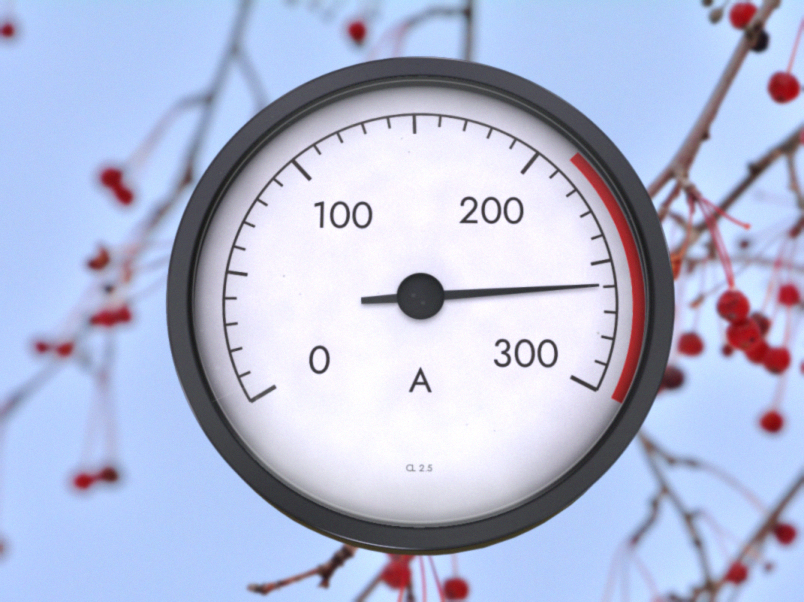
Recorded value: 260 A
